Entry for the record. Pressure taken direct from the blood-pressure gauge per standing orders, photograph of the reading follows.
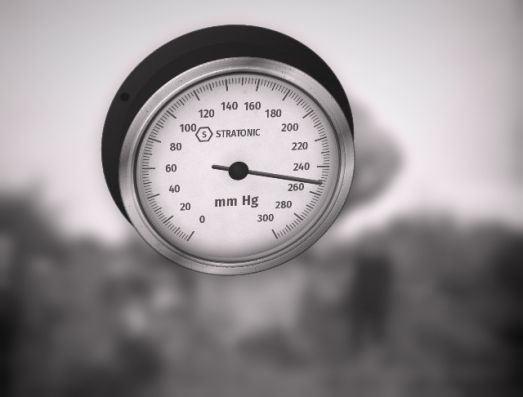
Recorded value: 250 mmHg
